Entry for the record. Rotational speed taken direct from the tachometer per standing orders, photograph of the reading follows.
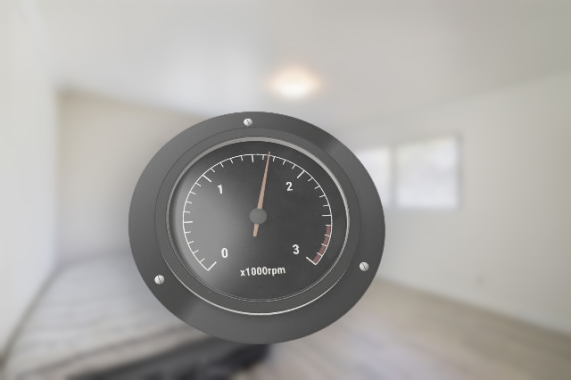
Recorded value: 1650 rpm
